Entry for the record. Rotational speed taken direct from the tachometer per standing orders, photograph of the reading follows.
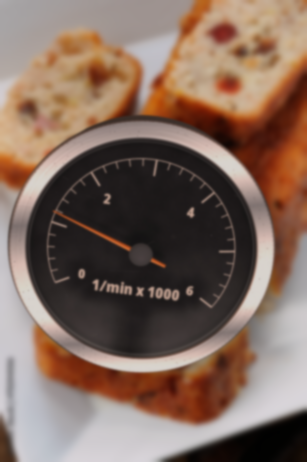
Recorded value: 1200 rpm
